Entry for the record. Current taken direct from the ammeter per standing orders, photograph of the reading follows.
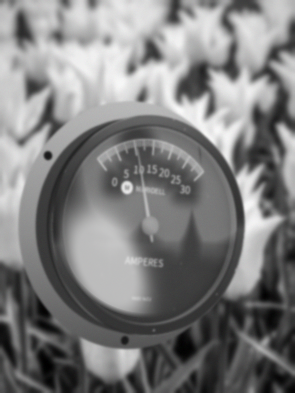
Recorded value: 10 A
